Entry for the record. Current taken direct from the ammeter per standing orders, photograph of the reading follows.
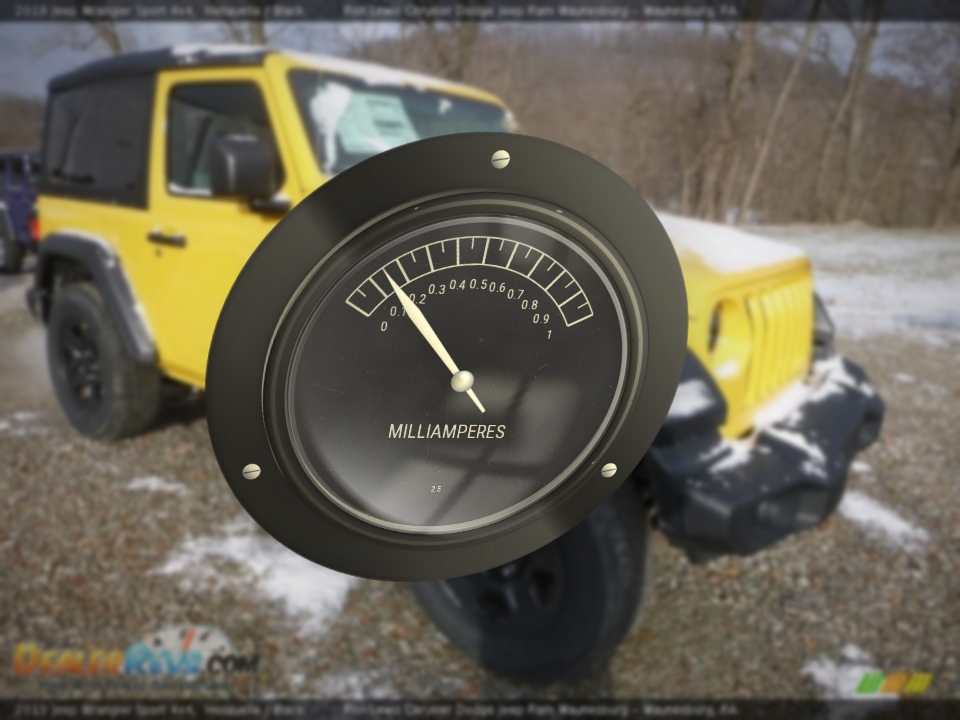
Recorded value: 0.15 mA
